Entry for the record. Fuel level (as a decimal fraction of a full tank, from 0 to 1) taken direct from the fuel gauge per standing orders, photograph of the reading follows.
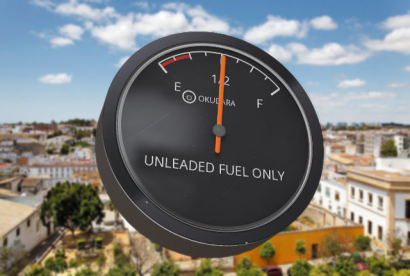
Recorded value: 0.5
